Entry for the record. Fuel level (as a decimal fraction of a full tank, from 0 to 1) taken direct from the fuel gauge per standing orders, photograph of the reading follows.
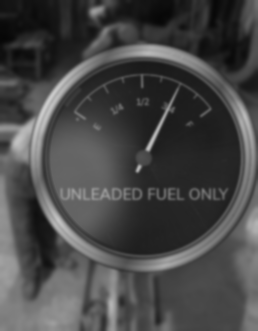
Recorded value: 0.75
